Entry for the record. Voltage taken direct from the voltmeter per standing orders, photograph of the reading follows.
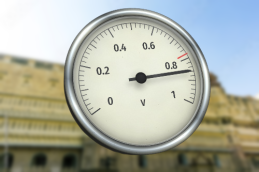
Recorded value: 0.86 V
